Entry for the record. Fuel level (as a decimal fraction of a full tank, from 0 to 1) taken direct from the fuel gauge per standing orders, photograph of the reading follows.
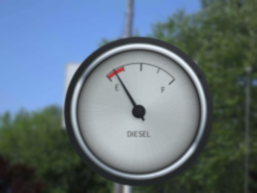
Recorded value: 0.125
